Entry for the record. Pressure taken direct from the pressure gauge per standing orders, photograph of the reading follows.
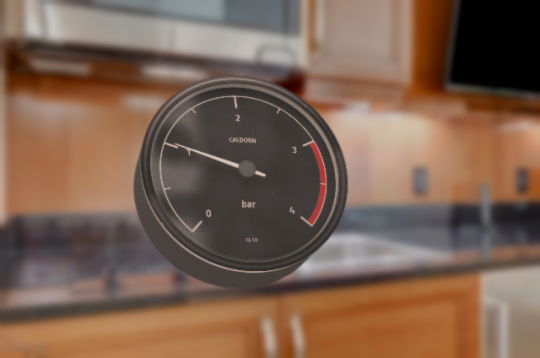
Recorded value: 1 bar
